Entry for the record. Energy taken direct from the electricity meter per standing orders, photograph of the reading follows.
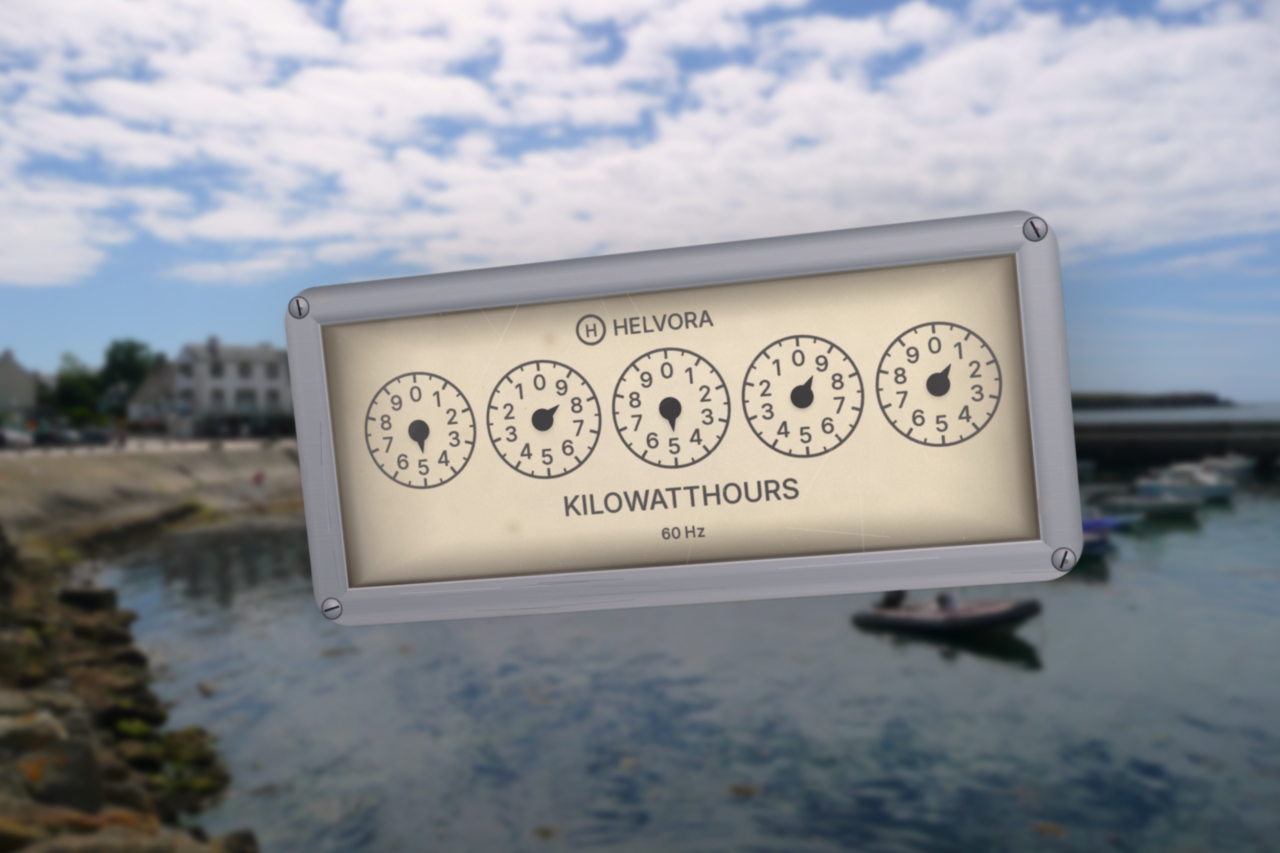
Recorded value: 48491 kWh
